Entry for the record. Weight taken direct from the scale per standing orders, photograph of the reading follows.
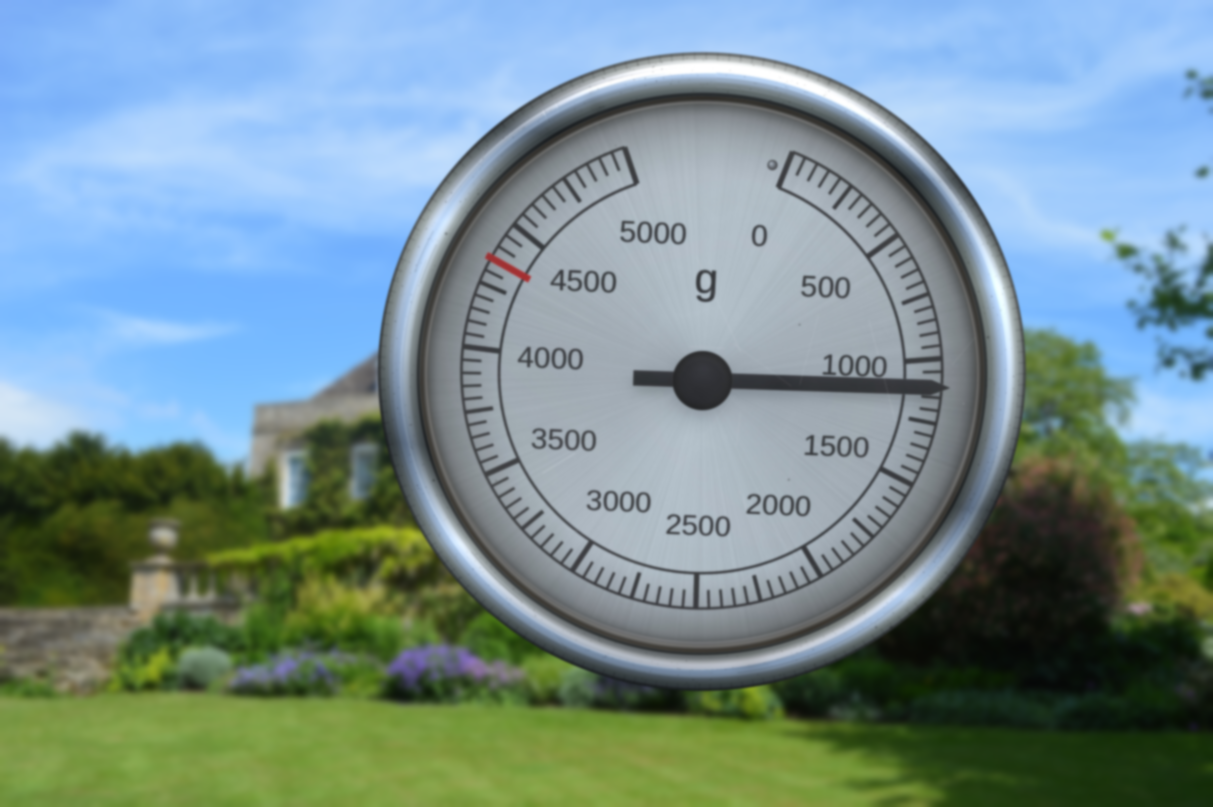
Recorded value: 1100 g
